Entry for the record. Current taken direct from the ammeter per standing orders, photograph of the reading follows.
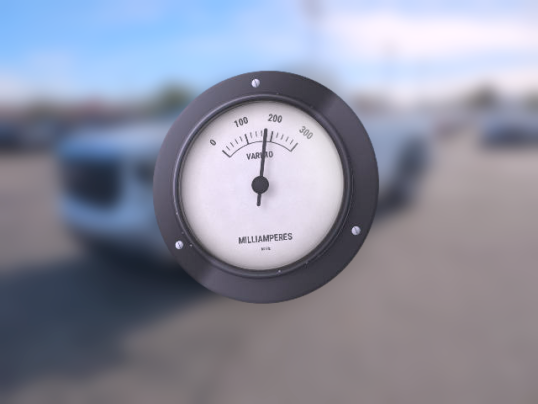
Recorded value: 180 mA
